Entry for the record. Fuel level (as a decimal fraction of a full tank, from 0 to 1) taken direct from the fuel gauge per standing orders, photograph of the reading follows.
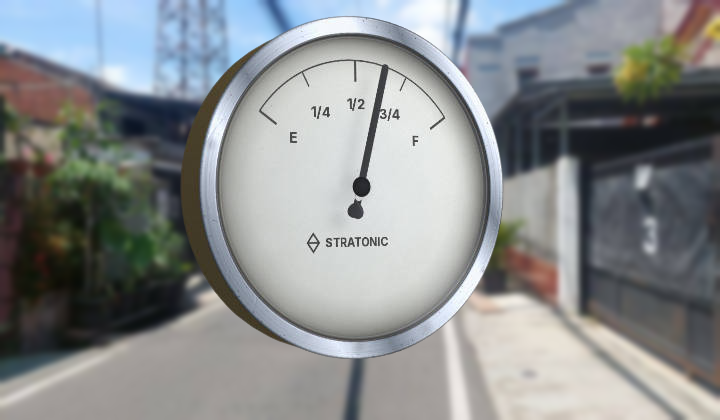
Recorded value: 0.625
